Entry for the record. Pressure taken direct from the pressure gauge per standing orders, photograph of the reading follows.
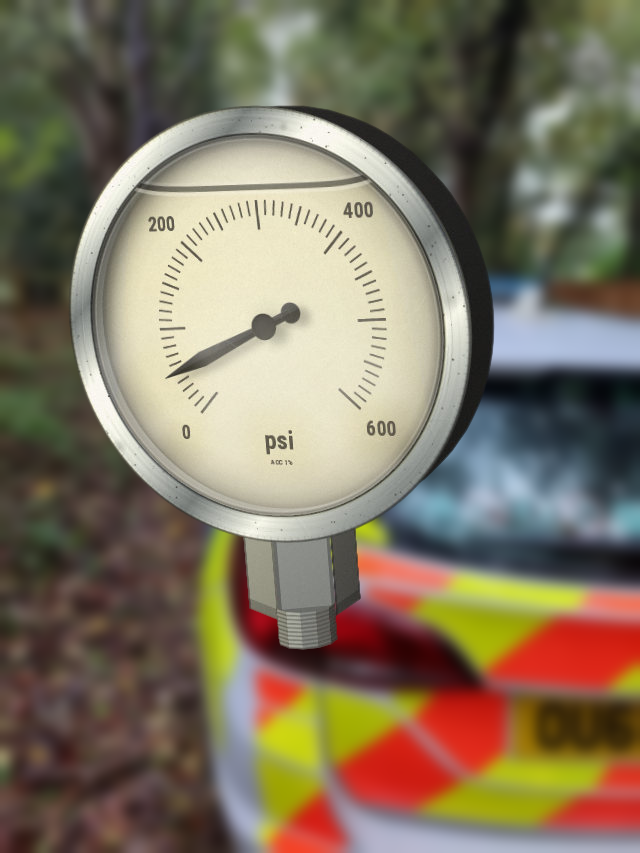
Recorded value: 50 psi
